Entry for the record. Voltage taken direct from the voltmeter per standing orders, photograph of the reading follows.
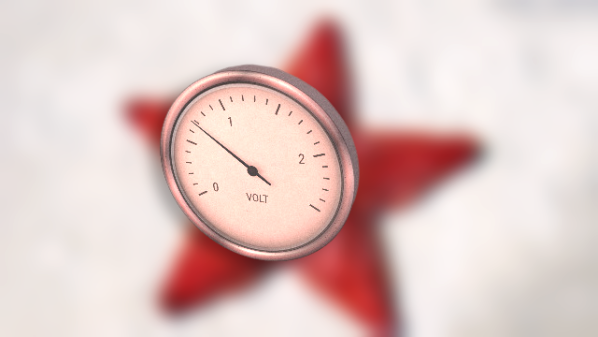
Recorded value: 0.7 V
